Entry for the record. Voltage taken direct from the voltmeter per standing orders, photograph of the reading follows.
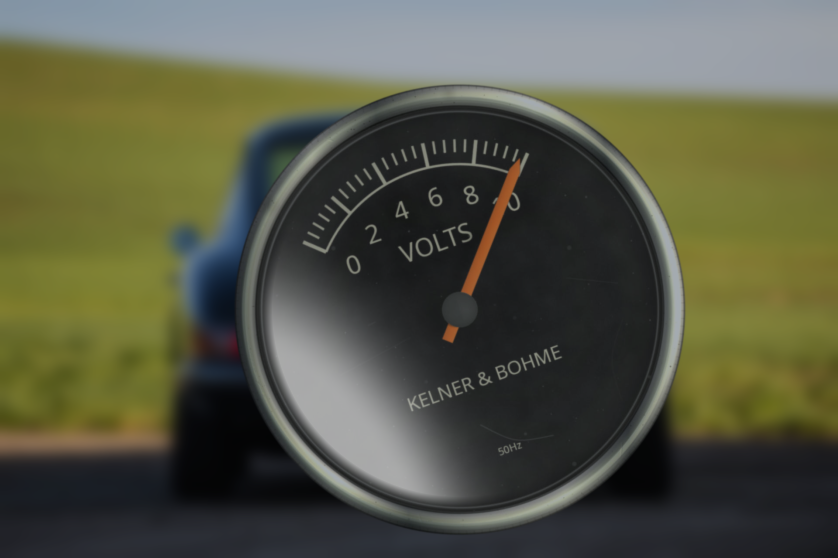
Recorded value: 9.8 V
